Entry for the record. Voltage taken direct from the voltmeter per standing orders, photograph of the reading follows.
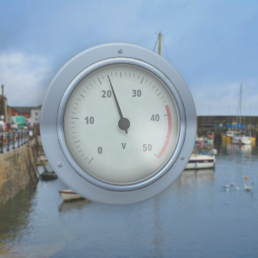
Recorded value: 22 V
